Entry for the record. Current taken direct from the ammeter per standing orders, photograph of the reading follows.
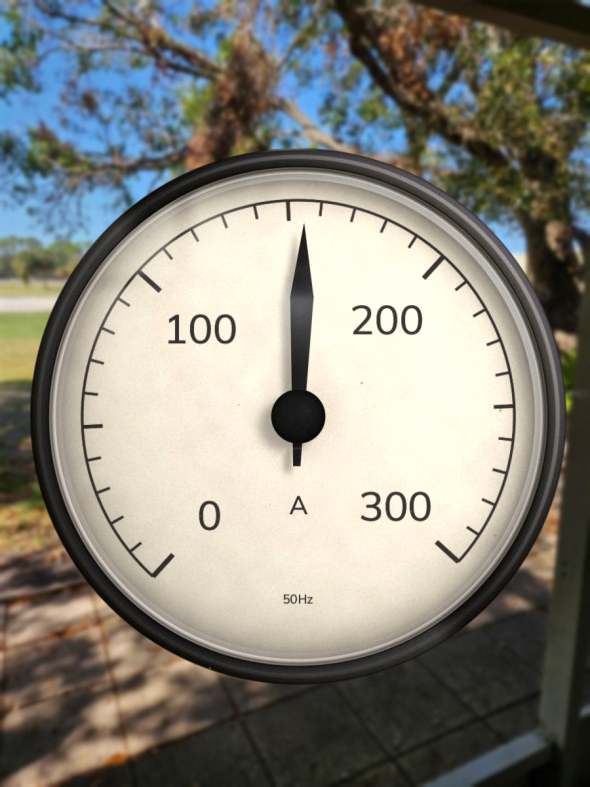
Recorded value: 155 A
